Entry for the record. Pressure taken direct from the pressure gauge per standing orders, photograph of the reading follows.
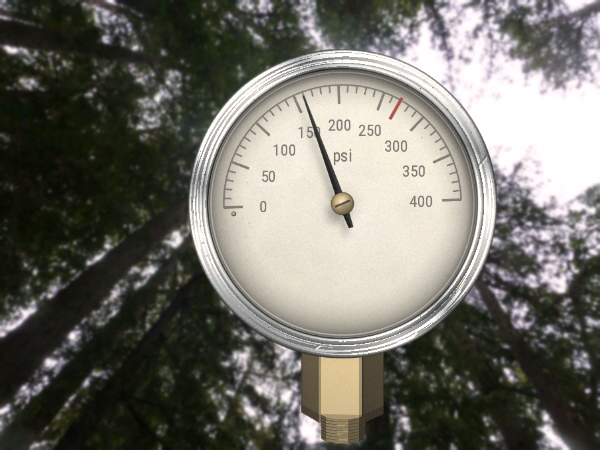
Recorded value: 160 psi
